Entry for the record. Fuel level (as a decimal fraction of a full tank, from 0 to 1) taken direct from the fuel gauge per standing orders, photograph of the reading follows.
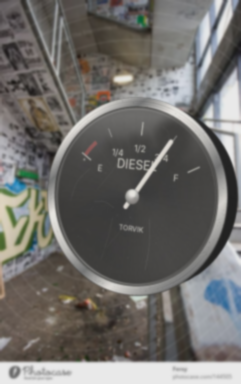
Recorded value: 0.75
